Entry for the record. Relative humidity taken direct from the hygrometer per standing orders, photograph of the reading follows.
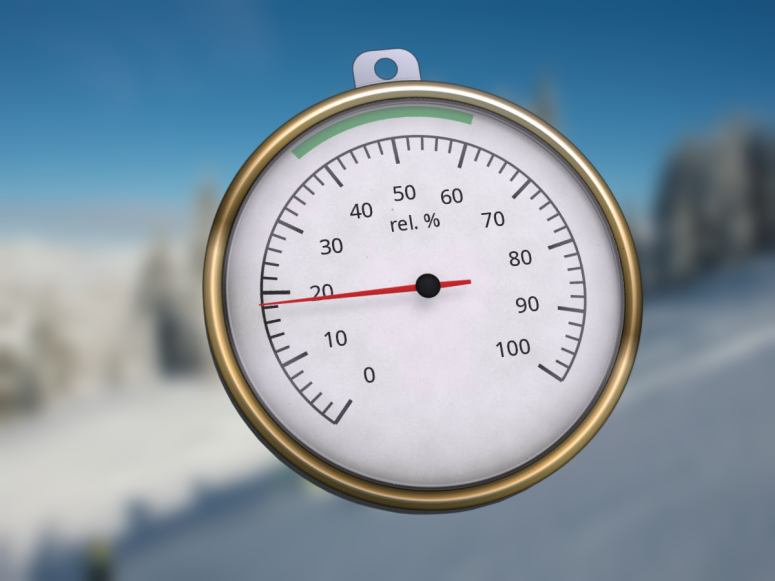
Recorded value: 18 %
